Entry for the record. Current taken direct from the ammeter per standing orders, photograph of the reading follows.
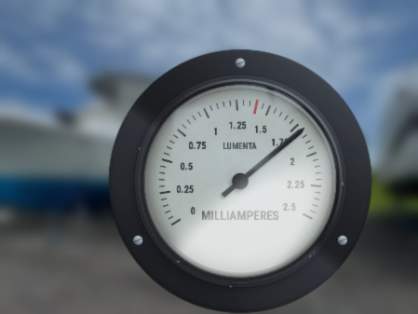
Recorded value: 1.8 mA
